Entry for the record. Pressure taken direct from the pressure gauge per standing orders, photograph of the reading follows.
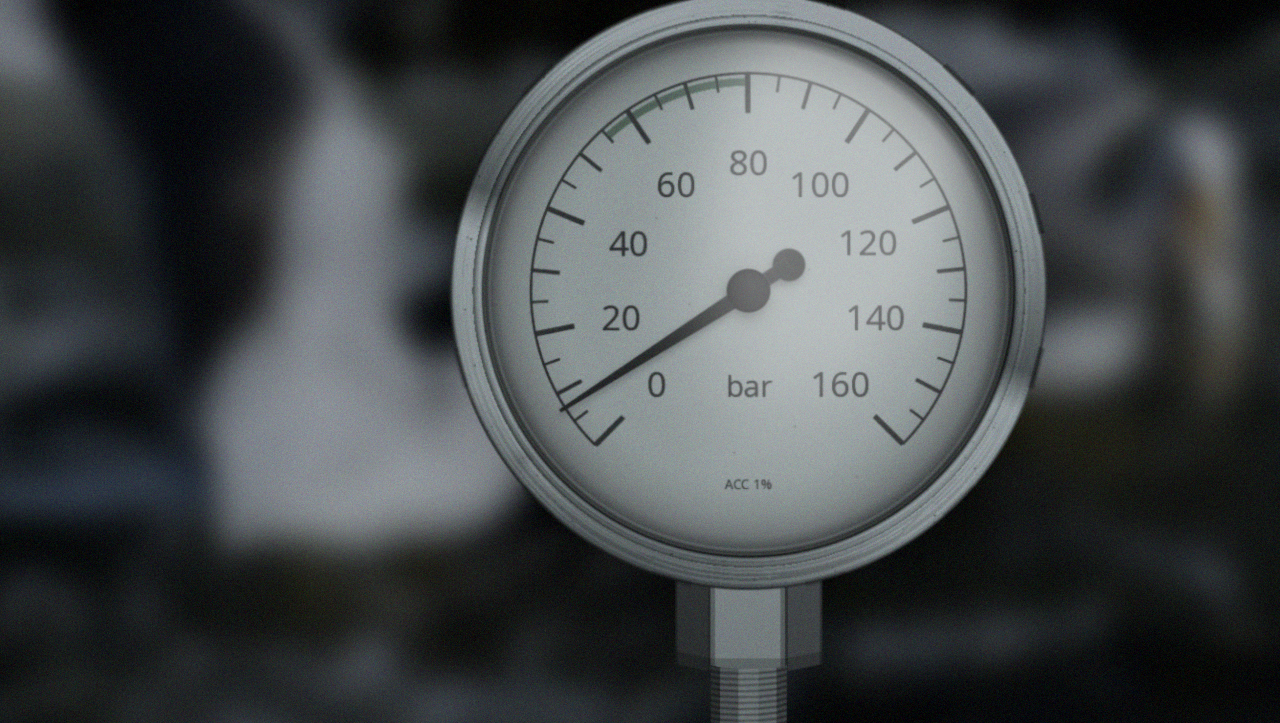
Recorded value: 7.5 bar
